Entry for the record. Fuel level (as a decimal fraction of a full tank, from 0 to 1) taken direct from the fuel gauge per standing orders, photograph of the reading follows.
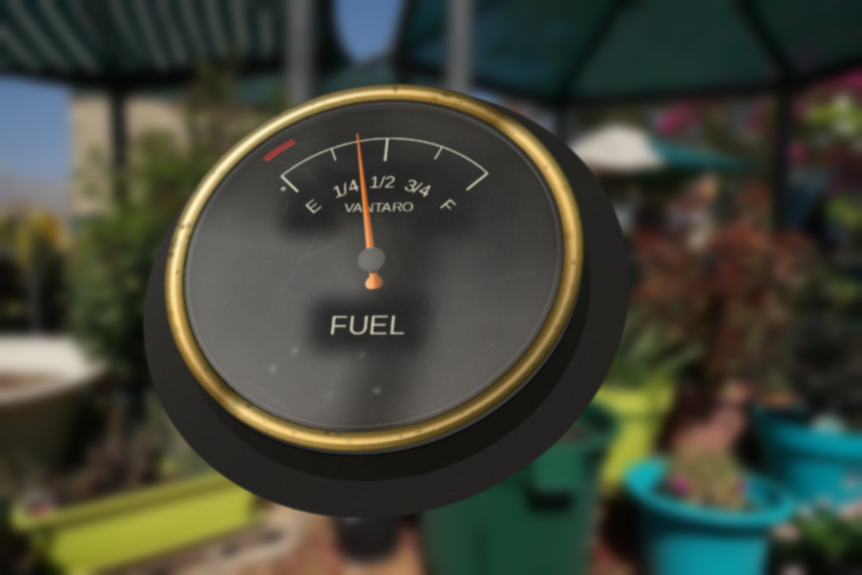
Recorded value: 0.375
